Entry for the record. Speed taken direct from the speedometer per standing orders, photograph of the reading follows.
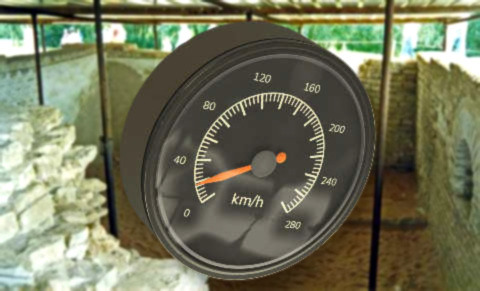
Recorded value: 20 km/h
